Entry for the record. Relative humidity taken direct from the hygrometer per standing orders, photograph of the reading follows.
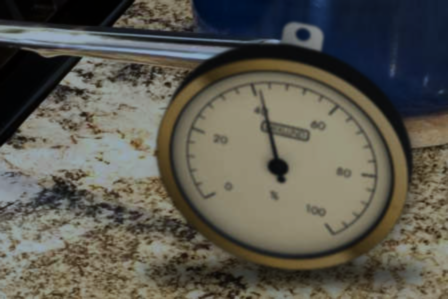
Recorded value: 42 %
